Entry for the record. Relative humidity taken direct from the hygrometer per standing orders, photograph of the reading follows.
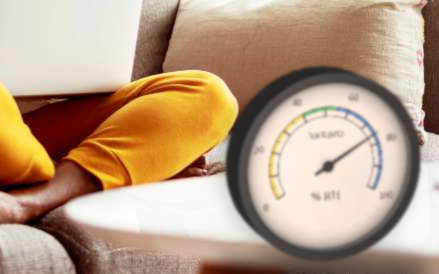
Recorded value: 75 %
